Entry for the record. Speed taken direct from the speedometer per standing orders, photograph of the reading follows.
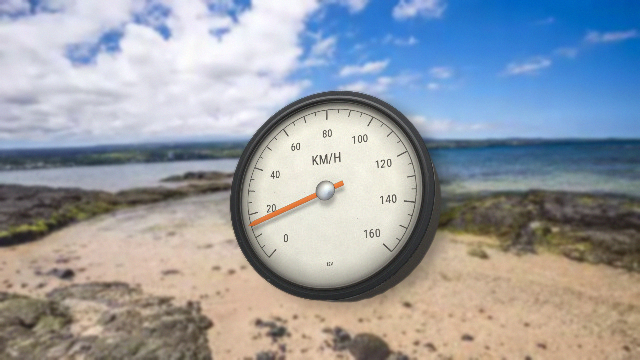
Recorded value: 15 km/h
